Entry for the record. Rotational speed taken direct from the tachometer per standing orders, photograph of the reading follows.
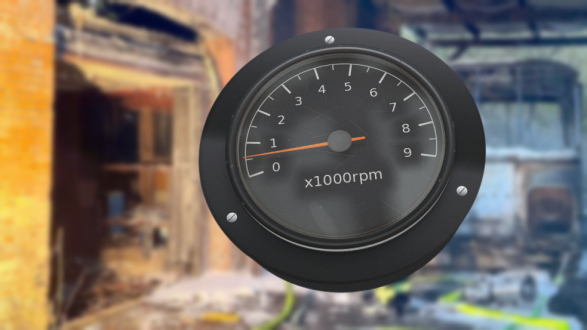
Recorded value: 500 rpm
